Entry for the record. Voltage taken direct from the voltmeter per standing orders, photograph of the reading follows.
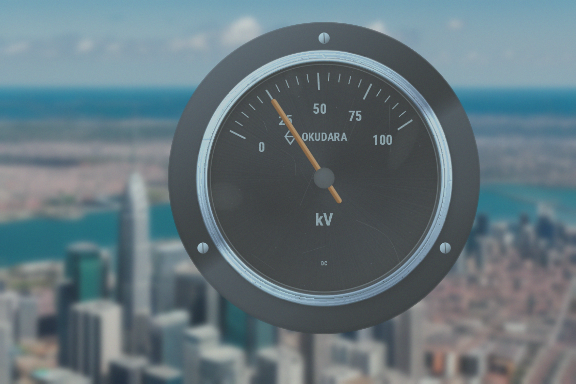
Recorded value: 25 kV
